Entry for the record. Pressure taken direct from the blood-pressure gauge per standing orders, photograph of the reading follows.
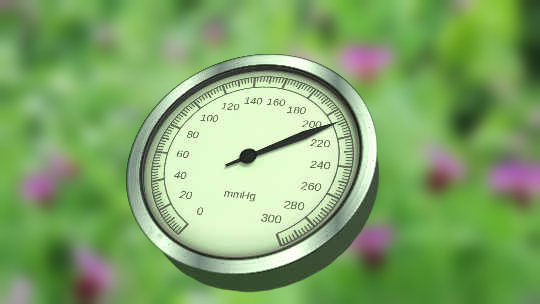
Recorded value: 210 mmHg
